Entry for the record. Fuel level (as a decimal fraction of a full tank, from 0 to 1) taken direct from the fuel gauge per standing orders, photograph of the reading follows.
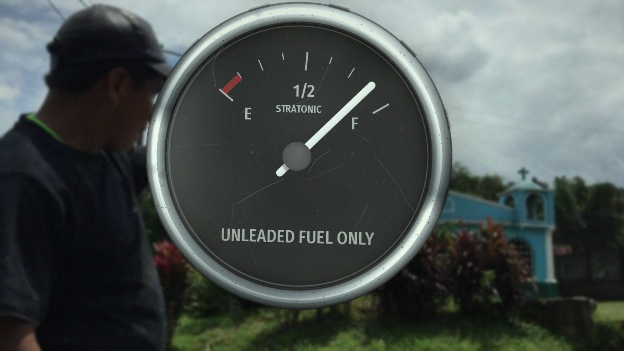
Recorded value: 0.875
